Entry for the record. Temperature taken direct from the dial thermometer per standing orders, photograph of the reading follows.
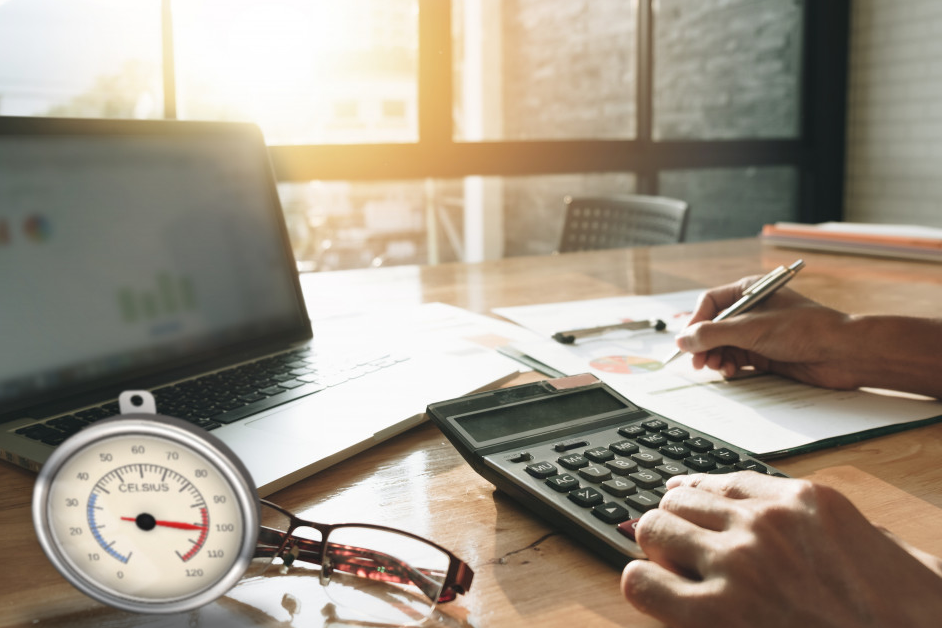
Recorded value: 100 °C
